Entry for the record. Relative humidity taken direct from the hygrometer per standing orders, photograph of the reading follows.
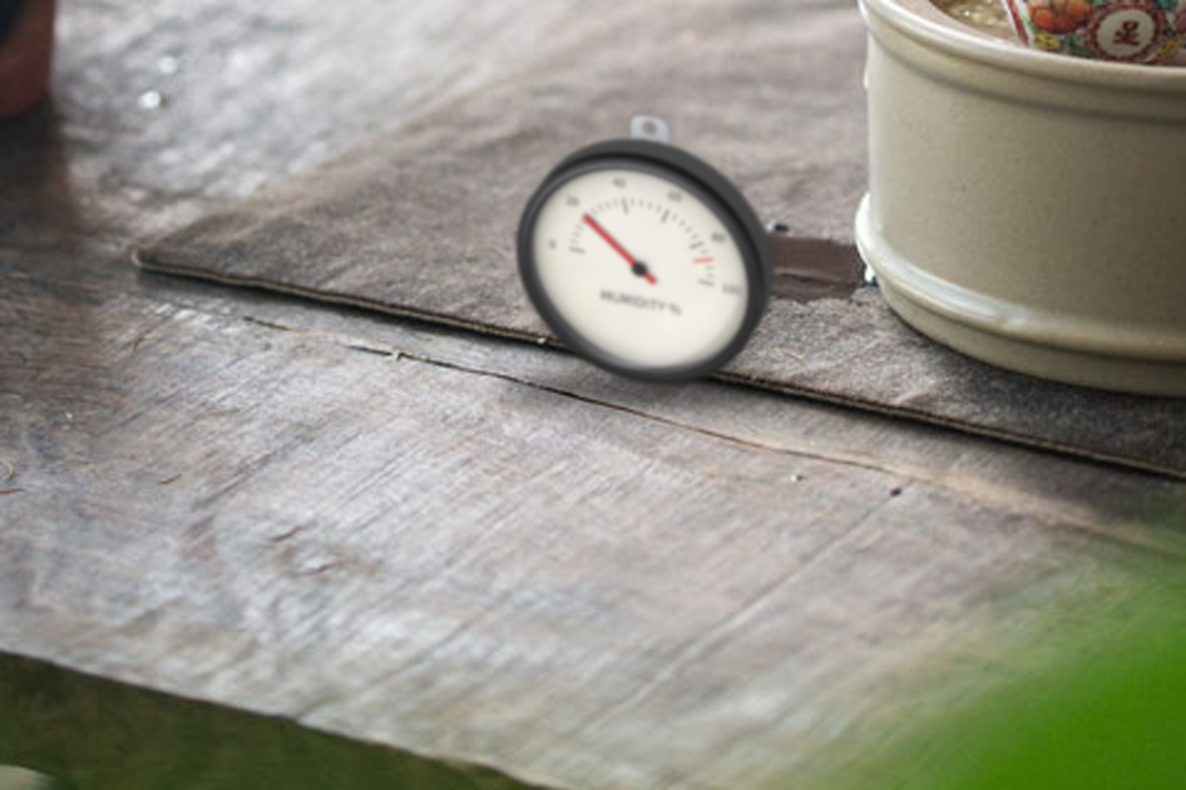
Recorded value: 20 %
